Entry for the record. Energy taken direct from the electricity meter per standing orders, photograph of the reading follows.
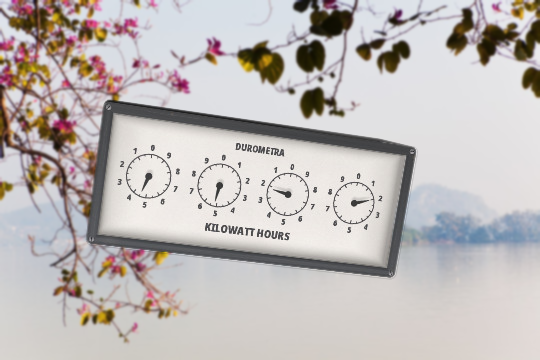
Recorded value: 4522 kWh
